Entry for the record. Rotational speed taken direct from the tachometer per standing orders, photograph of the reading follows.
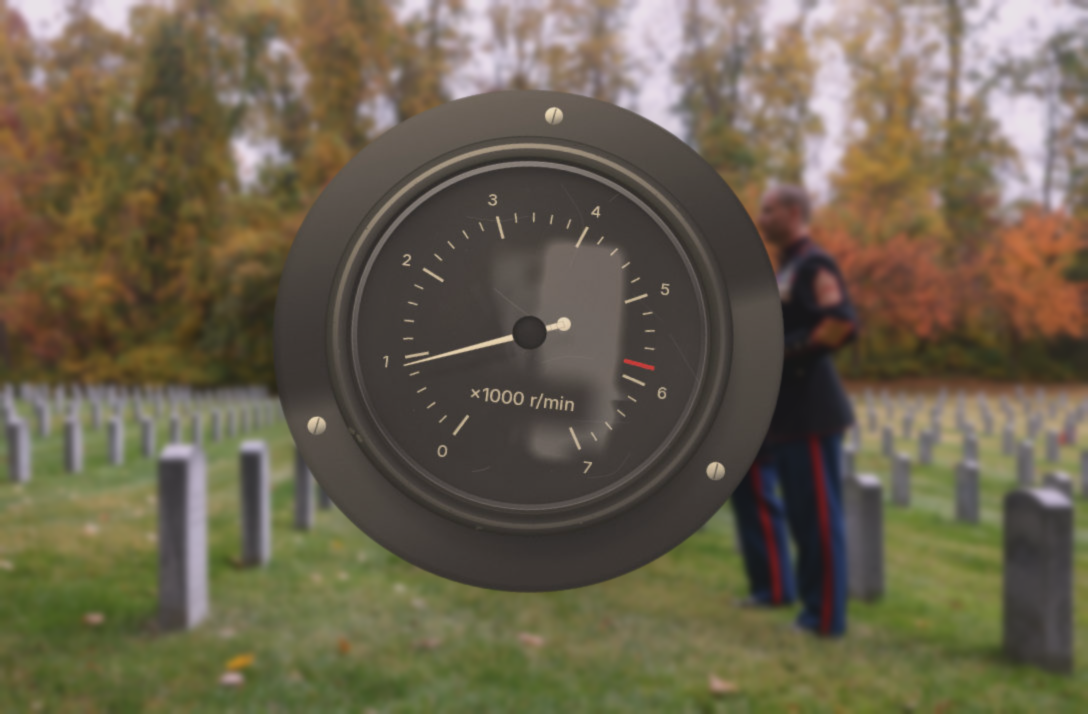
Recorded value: 900 rpm
